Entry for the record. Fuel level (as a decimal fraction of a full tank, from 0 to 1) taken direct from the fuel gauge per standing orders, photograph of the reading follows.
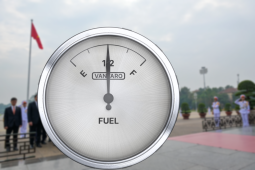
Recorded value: 0.5
